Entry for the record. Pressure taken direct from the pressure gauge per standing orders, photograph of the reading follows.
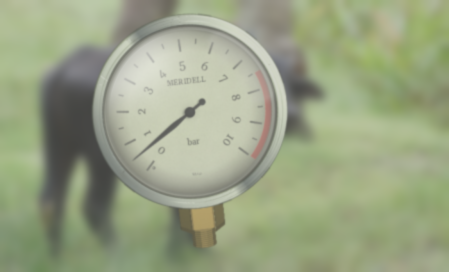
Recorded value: 0.5 bar
